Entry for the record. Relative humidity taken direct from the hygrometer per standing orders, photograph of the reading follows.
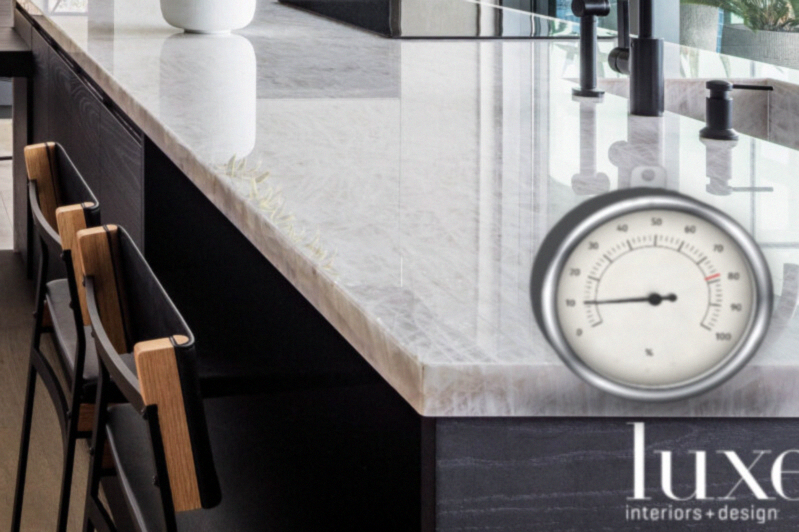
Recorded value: 10 %
